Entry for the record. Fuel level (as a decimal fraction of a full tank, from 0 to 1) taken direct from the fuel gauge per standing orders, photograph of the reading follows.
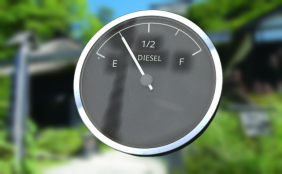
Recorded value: 0.25
